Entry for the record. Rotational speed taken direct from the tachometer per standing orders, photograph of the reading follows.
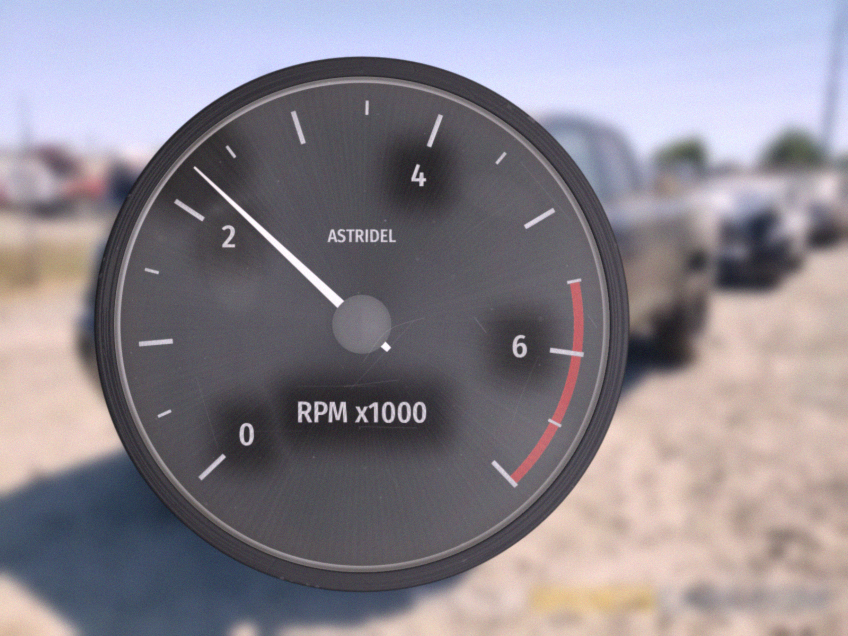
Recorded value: 2250 rpm
